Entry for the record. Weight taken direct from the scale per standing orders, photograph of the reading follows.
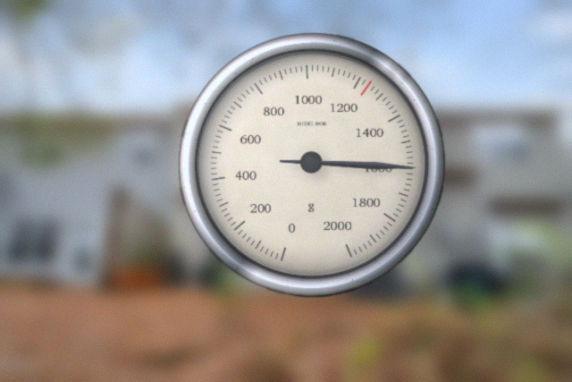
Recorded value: 1600 g
